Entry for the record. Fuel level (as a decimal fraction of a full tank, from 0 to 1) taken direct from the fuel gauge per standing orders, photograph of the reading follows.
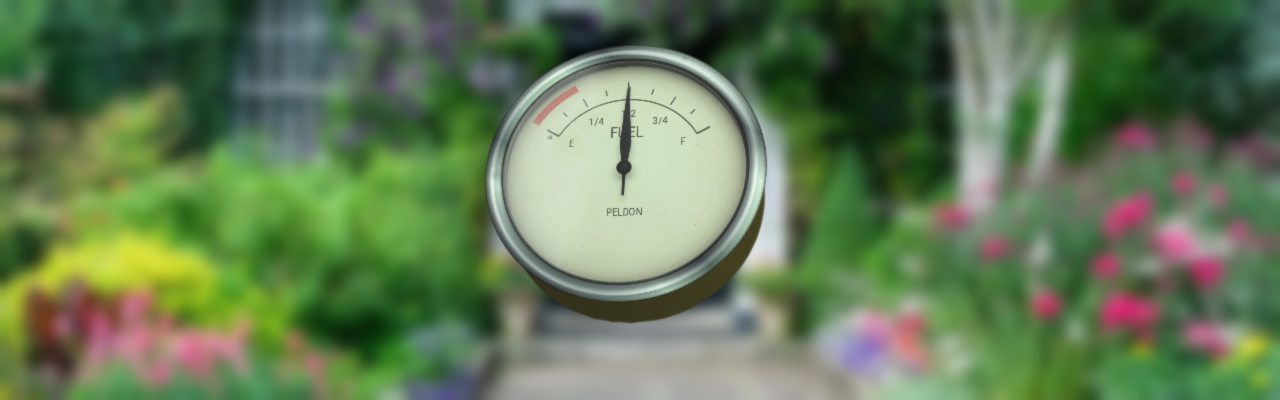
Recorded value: 0.5
